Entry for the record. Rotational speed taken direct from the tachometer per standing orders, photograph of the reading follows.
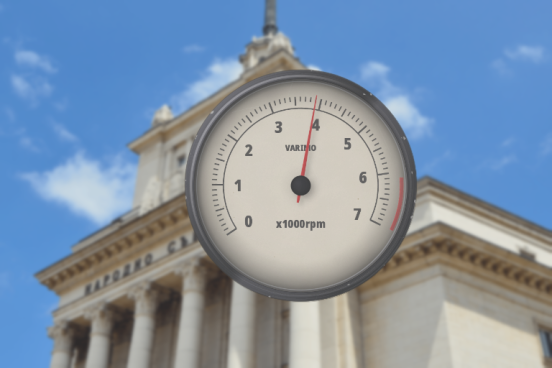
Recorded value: 3900 rpm
